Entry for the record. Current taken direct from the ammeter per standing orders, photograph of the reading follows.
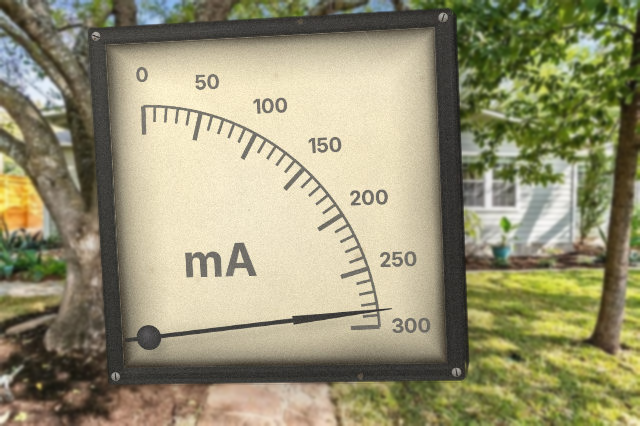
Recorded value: 285 mA
